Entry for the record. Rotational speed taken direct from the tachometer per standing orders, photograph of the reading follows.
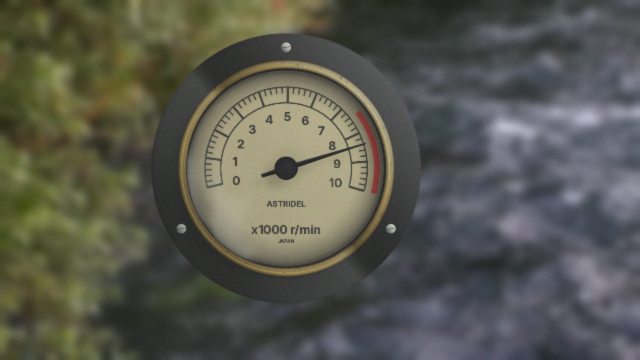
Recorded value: 8400 rpm
